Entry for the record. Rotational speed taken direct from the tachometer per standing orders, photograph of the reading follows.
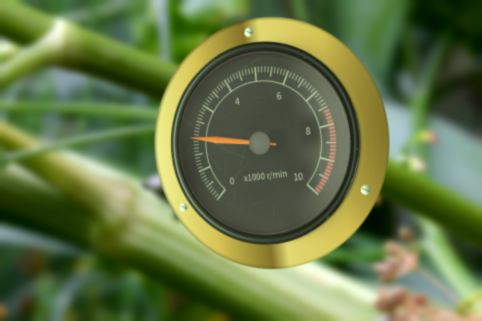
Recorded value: 2000 rpm
